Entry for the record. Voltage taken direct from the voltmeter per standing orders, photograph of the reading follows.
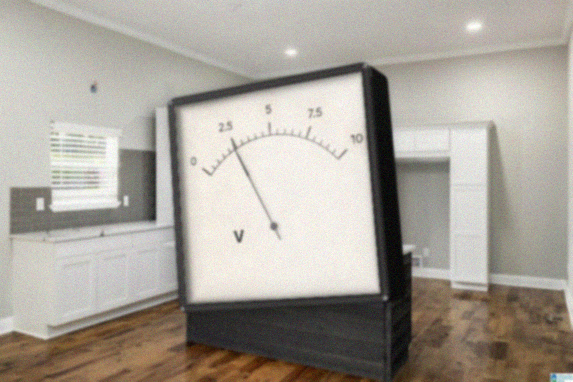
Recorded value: 2.5 V
